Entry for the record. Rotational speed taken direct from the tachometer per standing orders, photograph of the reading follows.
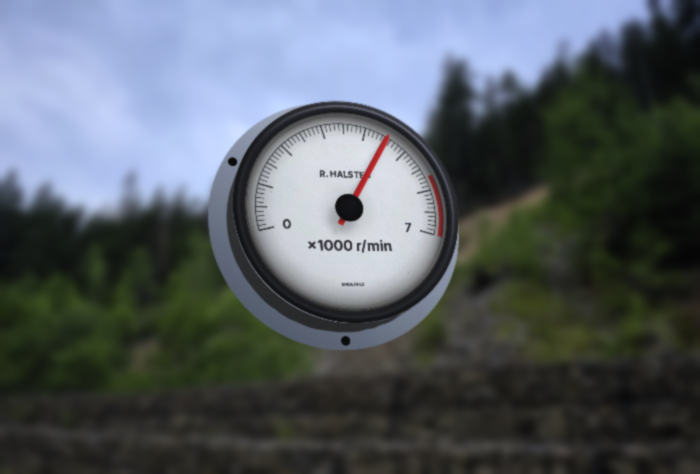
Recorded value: 4500 rpm
